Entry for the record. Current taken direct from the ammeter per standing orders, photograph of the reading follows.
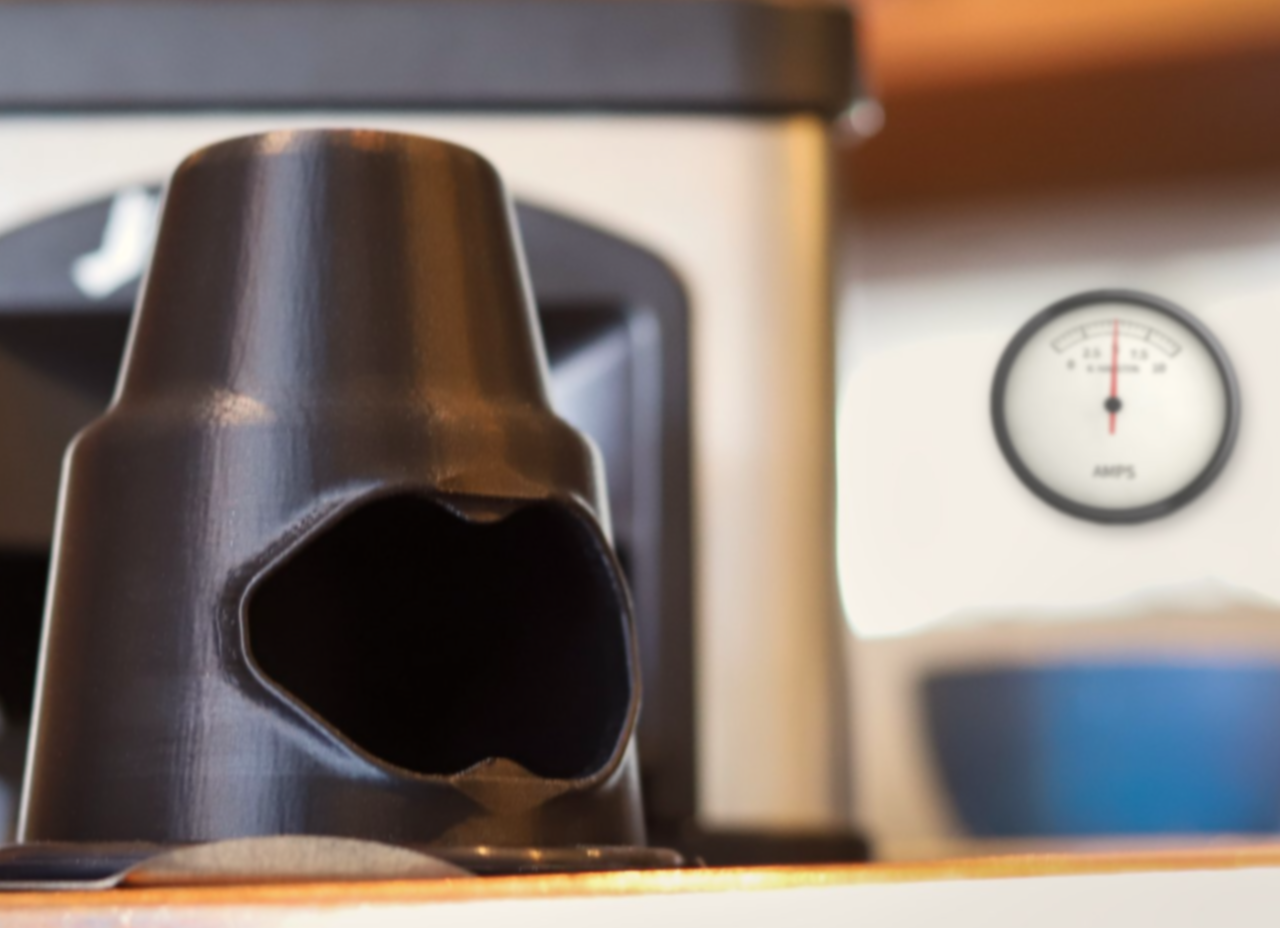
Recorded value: 5 A
